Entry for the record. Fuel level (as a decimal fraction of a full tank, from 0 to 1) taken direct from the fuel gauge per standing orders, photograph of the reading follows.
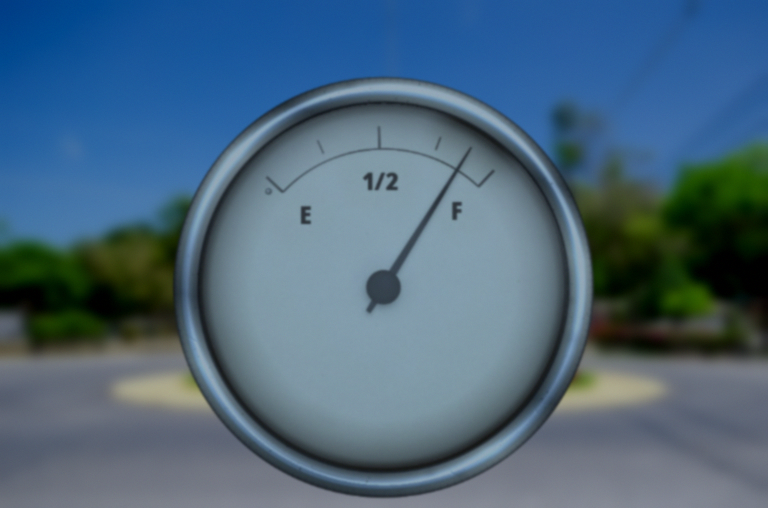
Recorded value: 0.875
